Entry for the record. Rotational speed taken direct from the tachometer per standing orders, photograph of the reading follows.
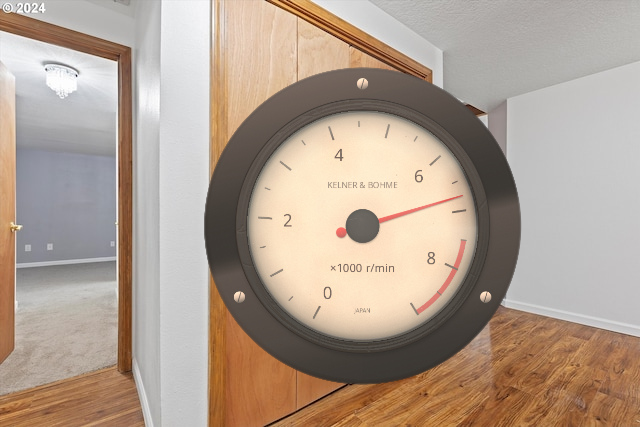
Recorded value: 6750 rpm
